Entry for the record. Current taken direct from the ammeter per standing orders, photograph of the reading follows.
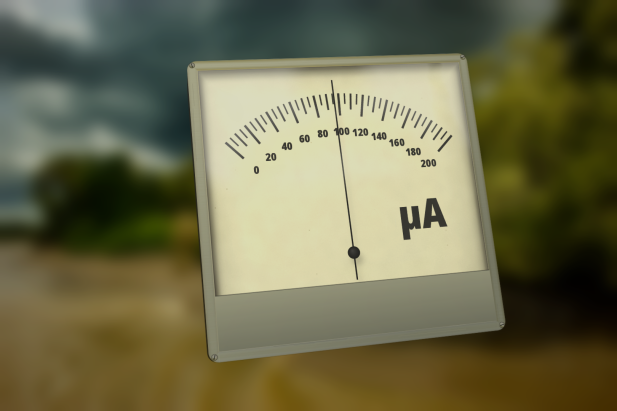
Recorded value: 95 µA
